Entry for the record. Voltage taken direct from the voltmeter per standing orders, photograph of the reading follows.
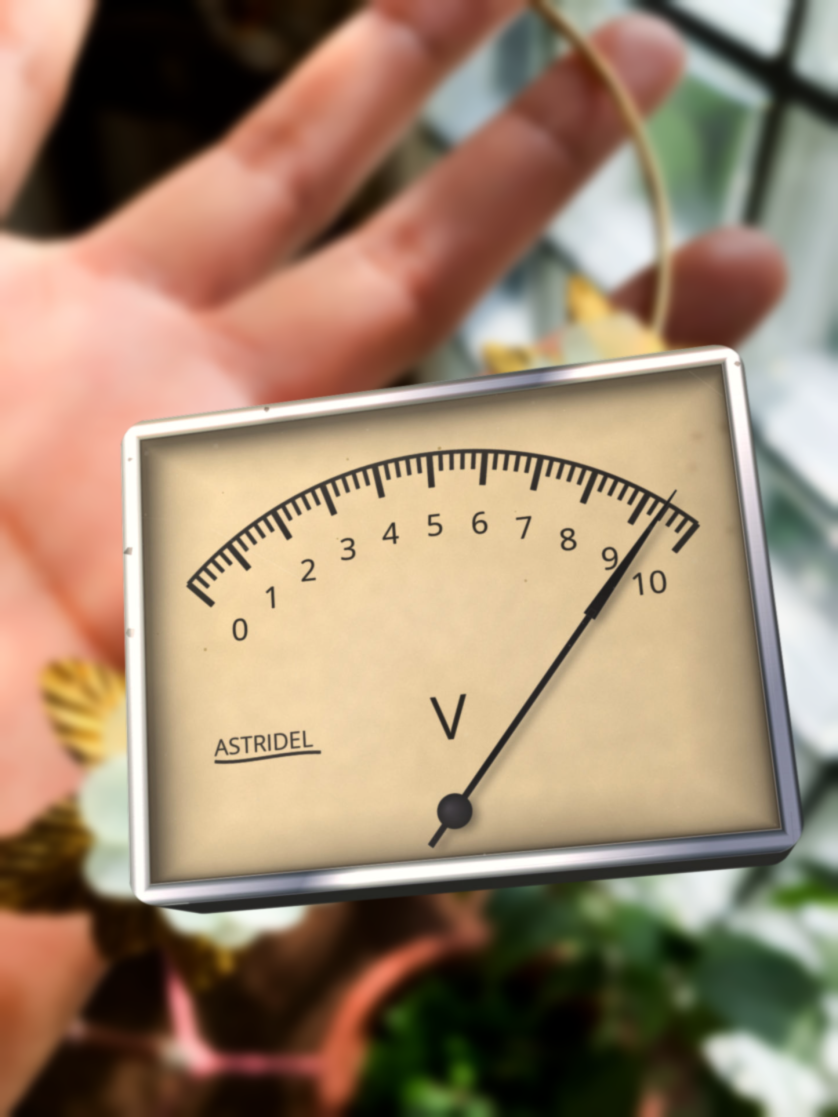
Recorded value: 9.4 V
